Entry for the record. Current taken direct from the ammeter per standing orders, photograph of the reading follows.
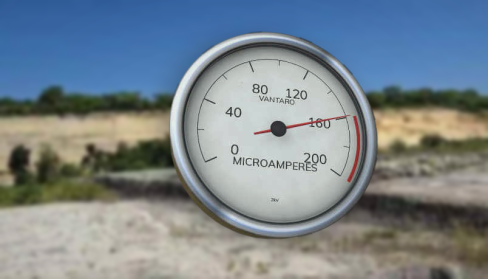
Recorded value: 160 µA
